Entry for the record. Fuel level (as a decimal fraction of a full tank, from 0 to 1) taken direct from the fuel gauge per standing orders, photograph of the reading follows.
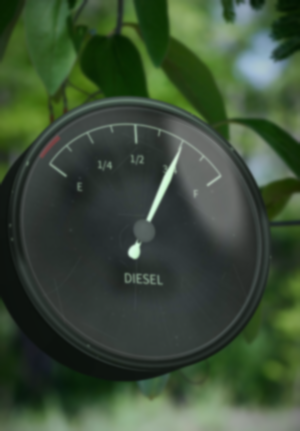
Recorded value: 0.75
